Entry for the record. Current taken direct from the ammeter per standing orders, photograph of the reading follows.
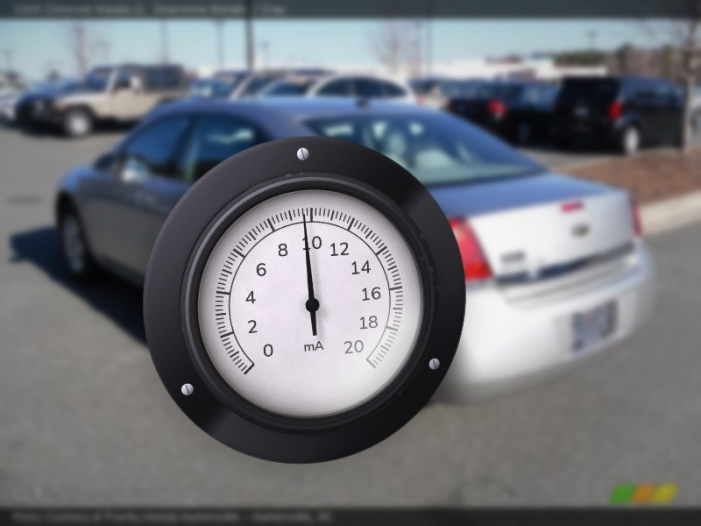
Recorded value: 9.6 mA
